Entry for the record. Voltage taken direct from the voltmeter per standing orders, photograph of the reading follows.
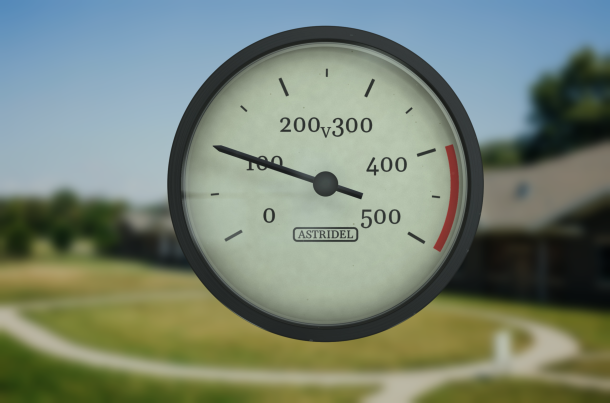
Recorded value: 100 V
